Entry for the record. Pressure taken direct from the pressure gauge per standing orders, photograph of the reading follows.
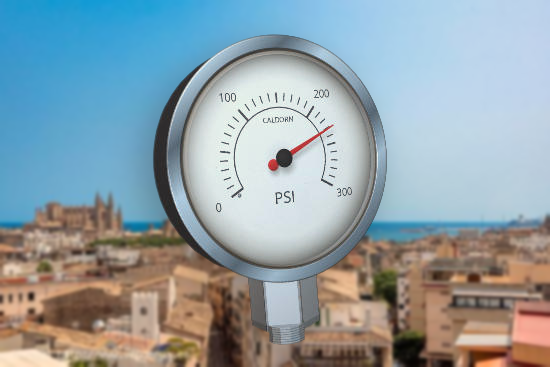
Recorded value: 230 psi
